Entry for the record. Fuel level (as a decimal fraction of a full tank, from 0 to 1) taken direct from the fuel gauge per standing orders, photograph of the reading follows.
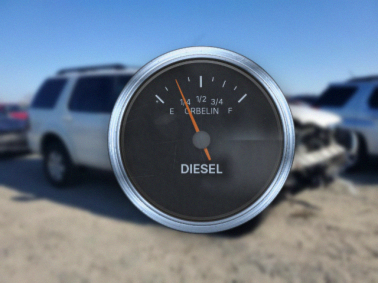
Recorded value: 0.25
